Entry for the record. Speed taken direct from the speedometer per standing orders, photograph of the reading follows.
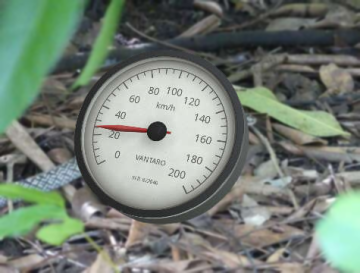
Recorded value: 25 km/h
